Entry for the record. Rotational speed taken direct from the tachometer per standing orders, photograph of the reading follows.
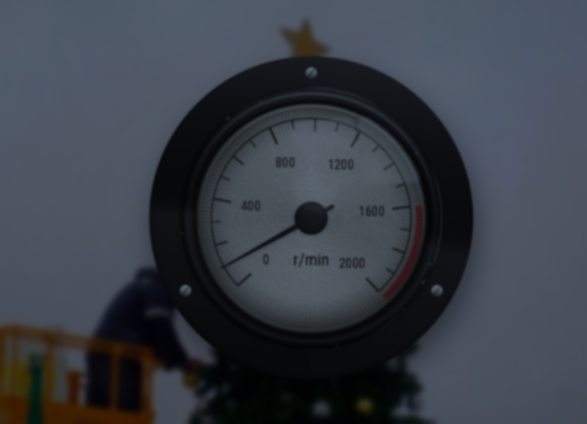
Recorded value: 100 rpm
